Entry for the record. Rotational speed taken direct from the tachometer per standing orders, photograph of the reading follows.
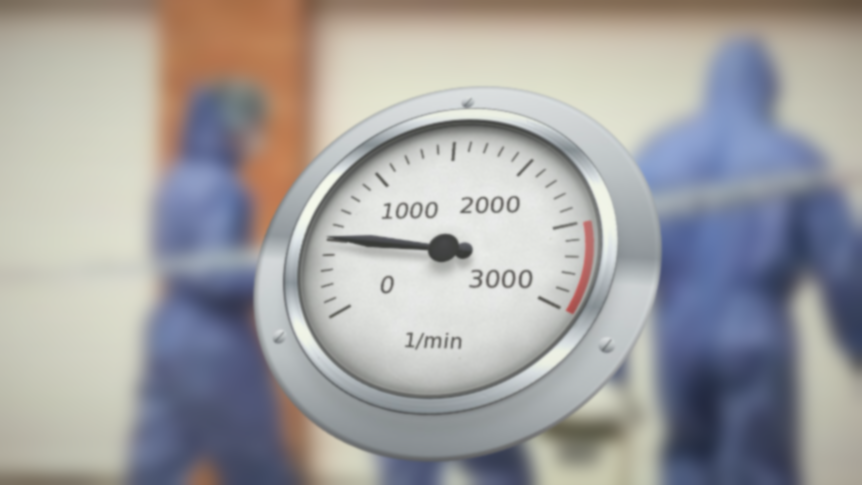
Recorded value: 500 rpm
